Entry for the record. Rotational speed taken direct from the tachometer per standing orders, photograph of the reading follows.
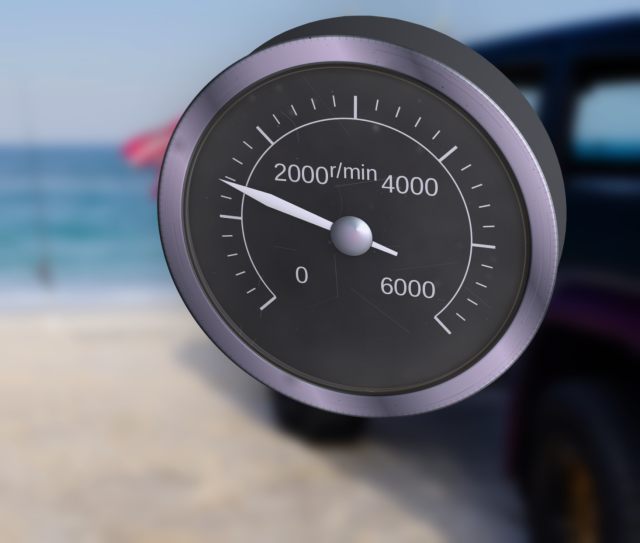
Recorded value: 1400 rpm
